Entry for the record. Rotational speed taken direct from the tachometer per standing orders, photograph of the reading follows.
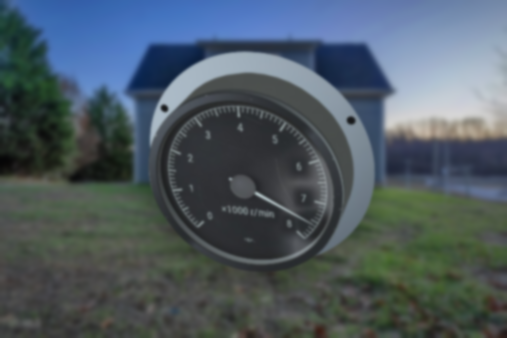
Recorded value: 7500 rpm
